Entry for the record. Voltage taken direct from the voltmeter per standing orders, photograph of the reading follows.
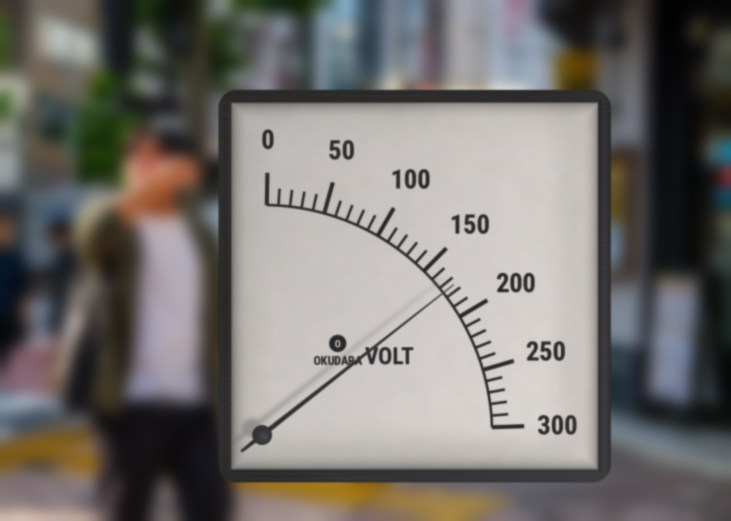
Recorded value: 175 V
